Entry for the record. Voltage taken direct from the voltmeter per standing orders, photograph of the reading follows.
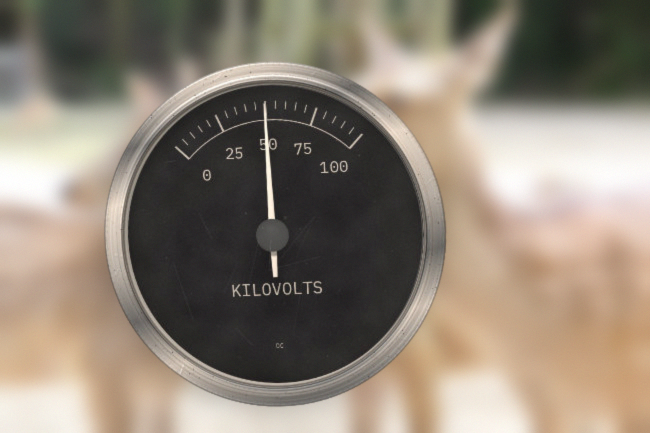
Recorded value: 50 kV
